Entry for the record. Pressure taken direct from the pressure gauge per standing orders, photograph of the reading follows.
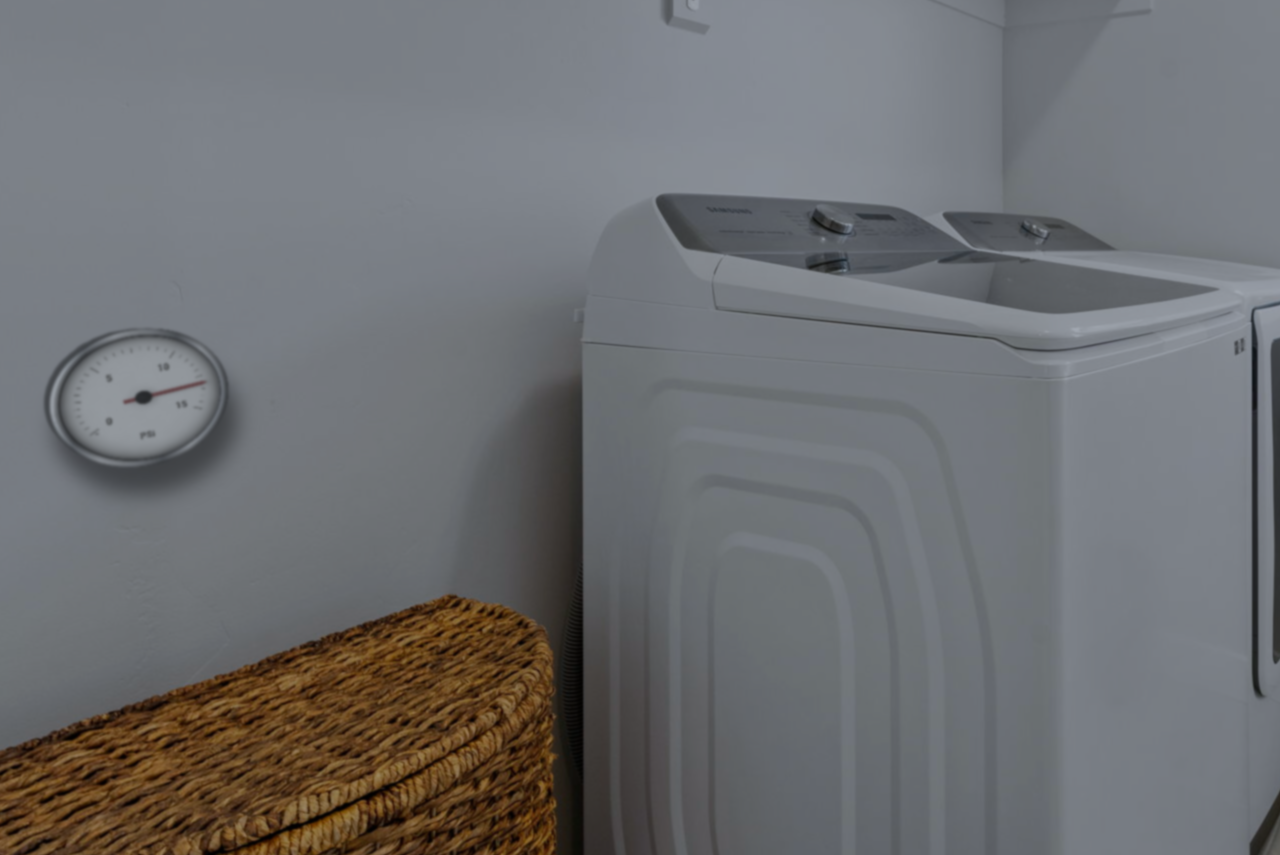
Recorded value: 13 psi
